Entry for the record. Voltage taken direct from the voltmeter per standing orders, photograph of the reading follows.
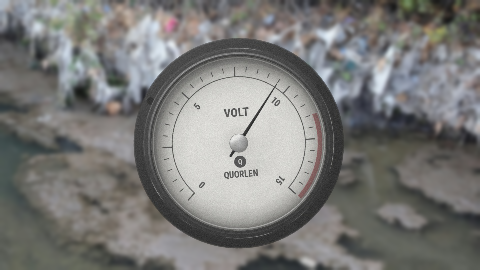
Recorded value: 9.5 V
